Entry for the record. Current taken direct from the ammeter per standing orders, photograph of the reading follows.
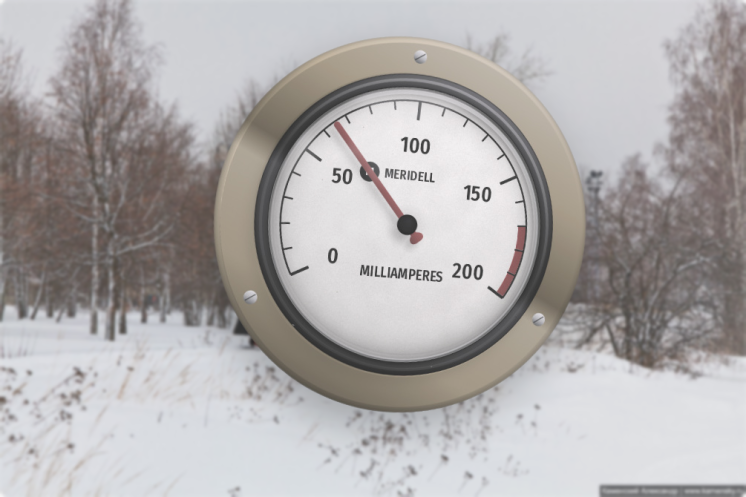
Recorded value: 65 mA
